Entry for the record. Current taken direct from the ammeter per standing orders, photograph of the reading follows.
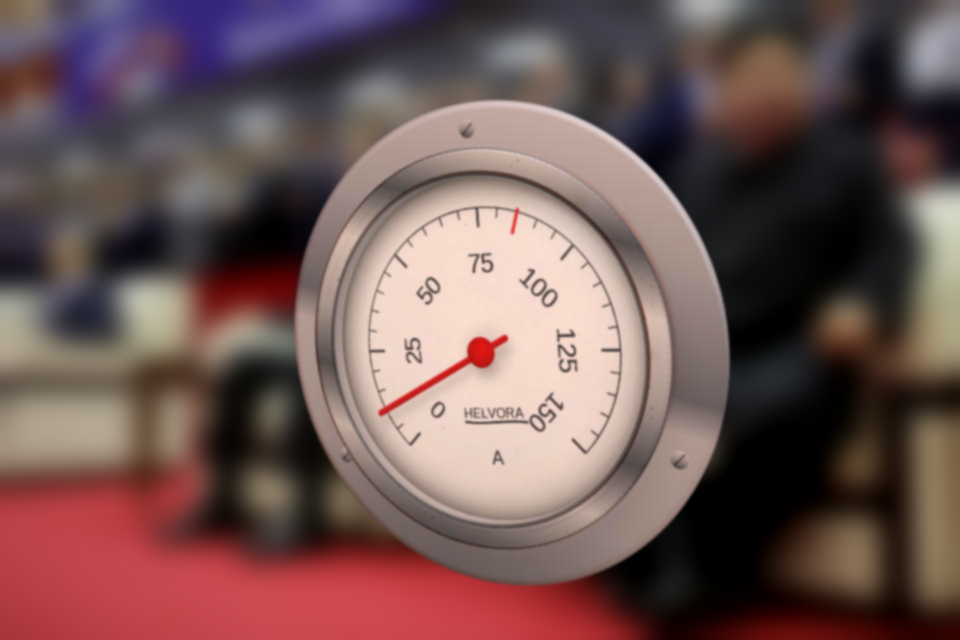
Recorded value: 10 A
